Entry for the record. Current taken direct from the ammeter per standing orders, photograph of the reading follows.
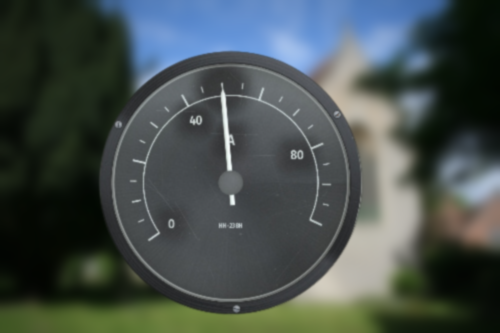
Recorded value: 50 A
